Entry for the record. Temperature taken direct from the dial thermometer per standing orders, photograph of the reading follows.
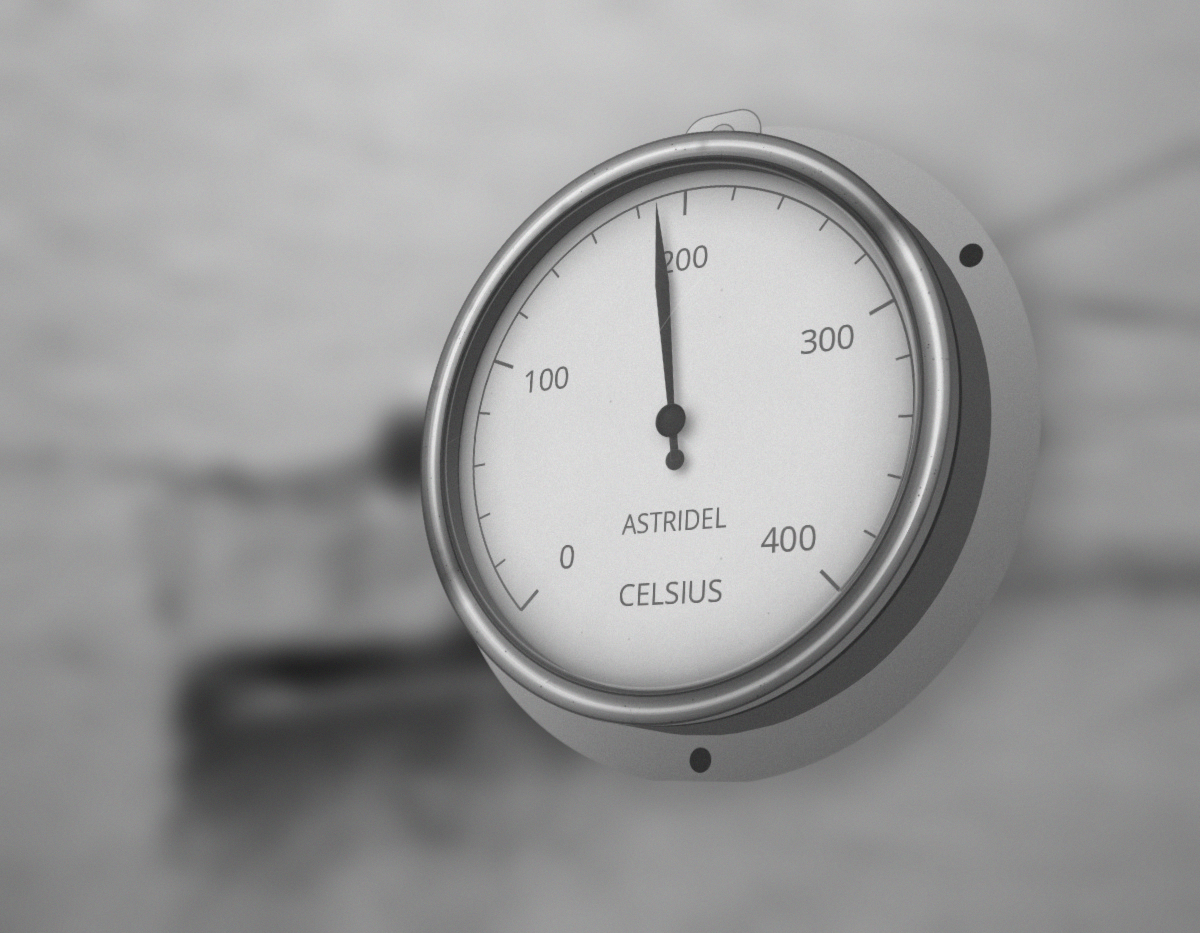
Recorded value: 190 °C
